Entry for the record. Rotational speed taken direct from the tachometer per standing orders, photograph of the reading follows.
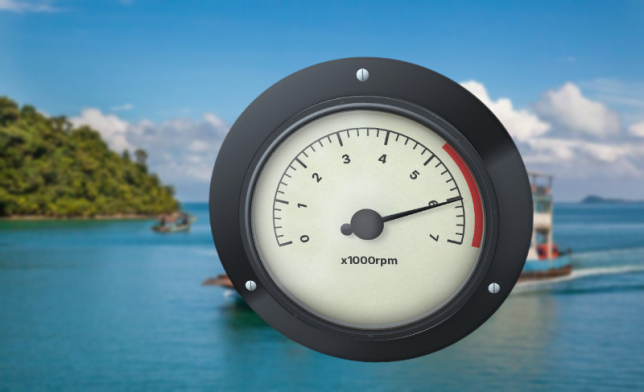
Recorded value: 6000 rpm
